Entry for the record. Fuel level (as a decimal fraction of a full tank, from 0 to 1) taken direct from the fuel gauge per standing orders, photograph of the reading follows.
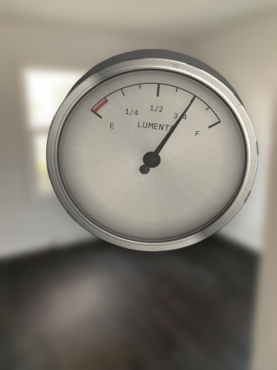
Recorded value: 0.75
